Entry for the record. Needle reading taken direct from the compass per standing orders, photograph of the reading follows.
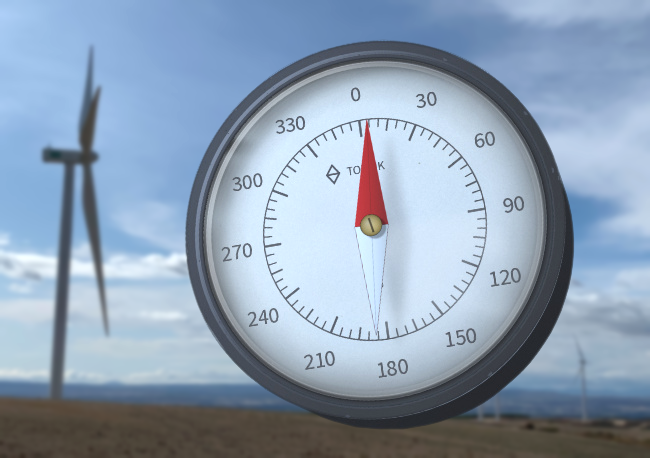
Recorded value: 5 °
